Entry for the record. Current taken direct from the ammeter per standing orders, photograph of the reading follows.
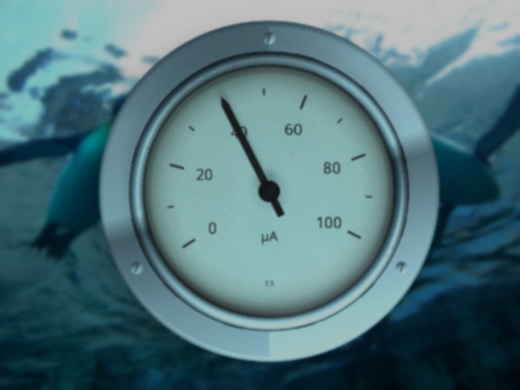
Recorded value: 40 µA
